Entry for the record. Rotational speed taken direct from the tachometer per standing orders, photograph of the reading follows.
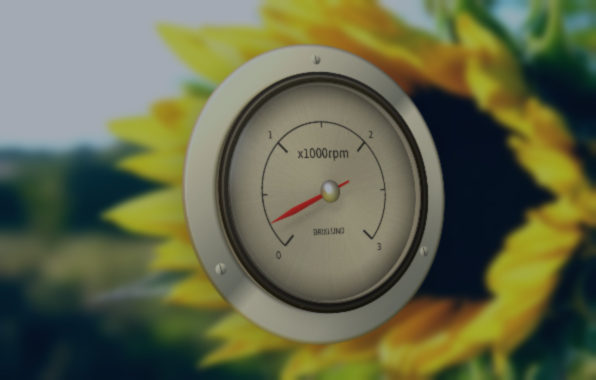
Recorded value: 250 rpm
